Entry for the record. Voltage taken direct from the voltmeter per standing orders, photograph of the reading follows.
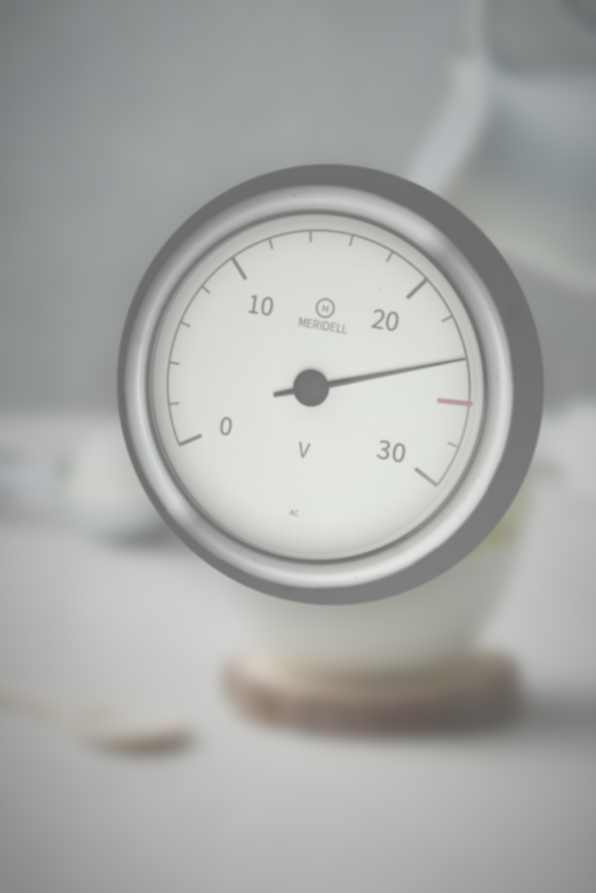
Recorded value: 24 V
